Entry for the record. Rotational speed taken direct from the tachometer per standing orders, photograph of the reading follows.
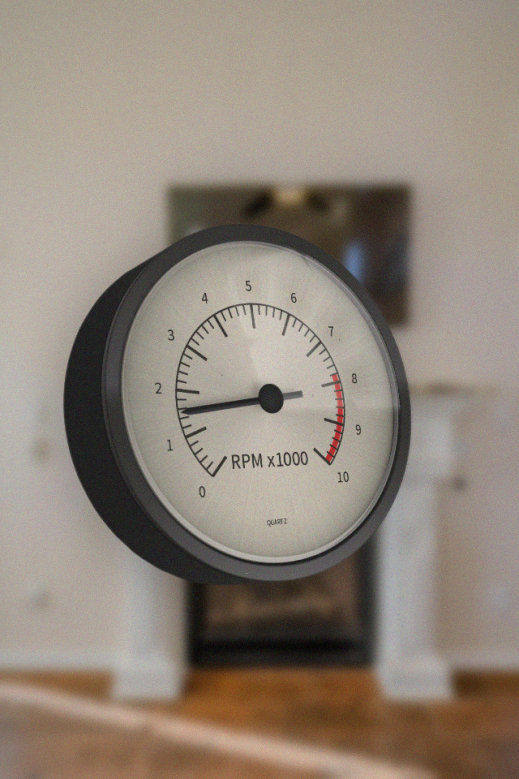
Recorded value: 1500 rpm
